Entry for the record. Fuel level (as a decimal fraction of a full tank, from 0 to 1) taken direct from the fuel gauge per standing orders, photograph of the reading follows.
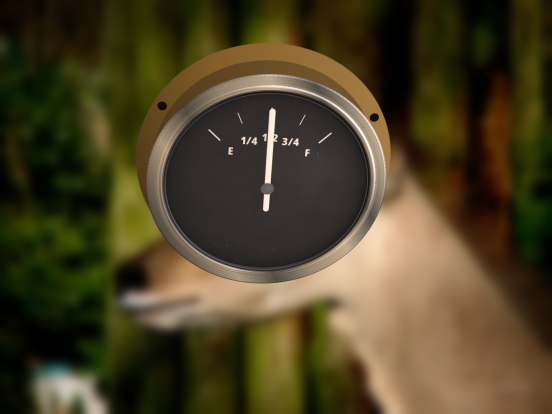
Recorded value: 0.5
